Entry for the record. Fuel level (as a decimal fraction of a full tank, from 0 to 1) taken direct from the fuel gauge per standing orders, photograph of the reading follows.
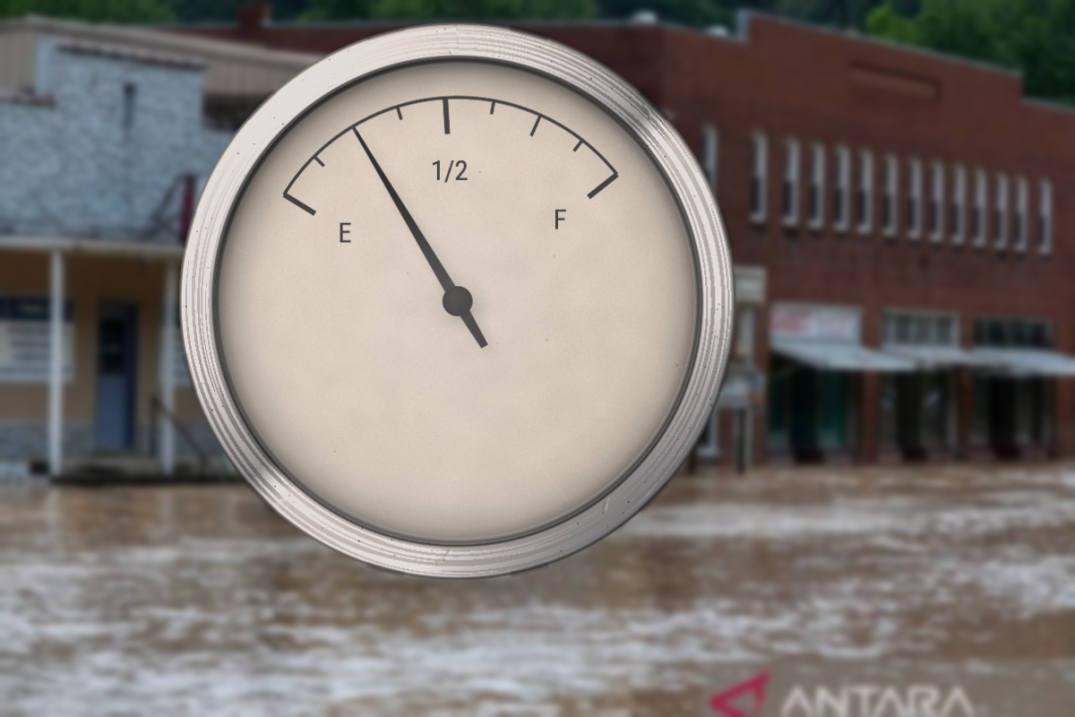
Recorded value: 0.25
